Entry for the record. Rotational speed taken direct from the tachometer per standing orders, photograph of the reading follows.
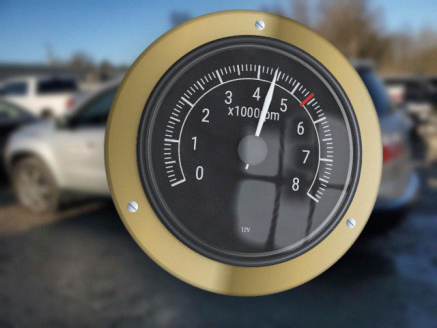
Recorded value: 4400 rpm
